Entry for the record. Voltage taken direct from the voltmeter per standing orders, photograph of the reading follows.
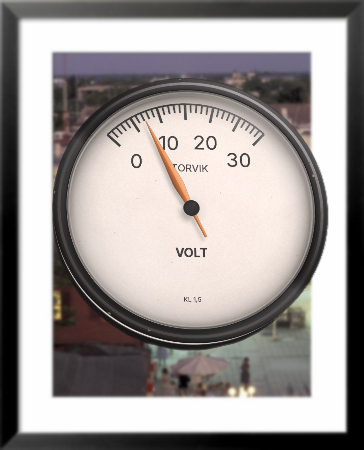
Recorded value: 7 V
